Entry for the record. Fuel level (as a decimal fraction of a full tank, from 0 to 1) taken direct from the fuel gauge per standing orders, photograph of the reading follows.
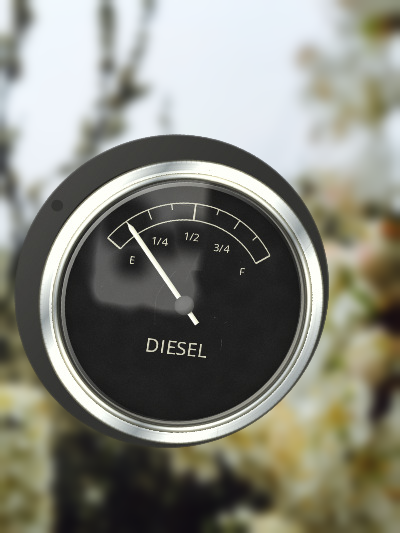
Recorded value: 0.125
